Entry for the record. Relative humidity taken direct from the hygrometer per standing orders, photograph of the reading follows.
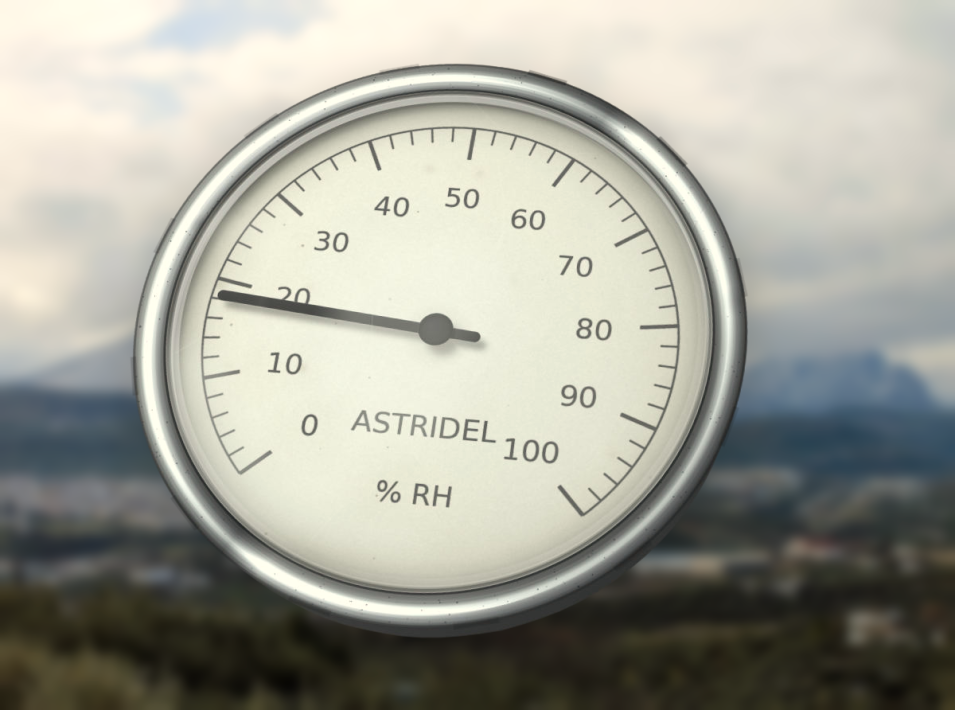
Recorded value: 18 %
